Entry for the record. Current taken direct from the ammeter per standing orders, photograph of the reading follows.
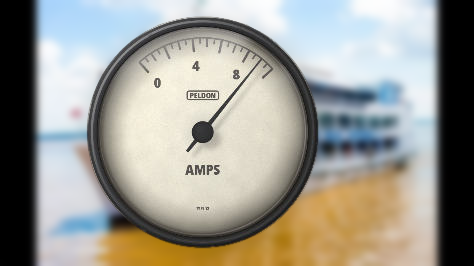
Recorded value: 9 A
